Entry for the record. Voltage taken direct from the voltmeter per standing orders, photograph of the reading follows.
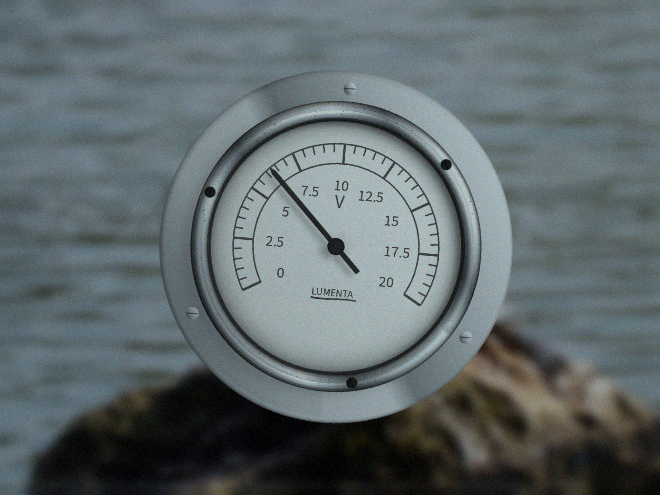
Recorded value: 6.25 V
